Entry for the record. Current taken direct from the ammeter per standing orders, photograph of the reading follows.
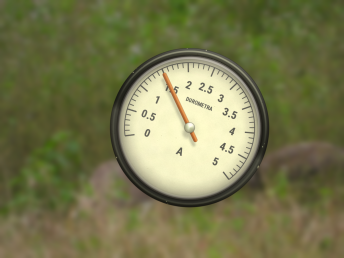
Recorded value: 1.5 A
